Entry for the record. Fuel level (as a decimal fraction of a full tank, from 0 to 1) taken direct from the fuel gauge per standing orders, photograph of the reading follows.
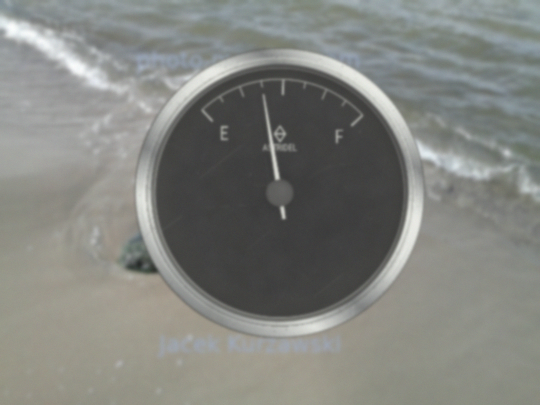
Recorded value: 0.375
